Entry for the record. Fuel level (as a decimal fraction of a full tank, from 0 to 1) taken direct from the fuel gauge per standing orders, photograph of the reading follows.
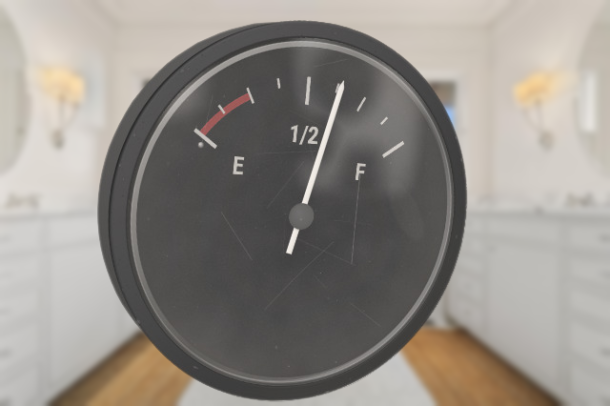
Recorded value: 0.625
